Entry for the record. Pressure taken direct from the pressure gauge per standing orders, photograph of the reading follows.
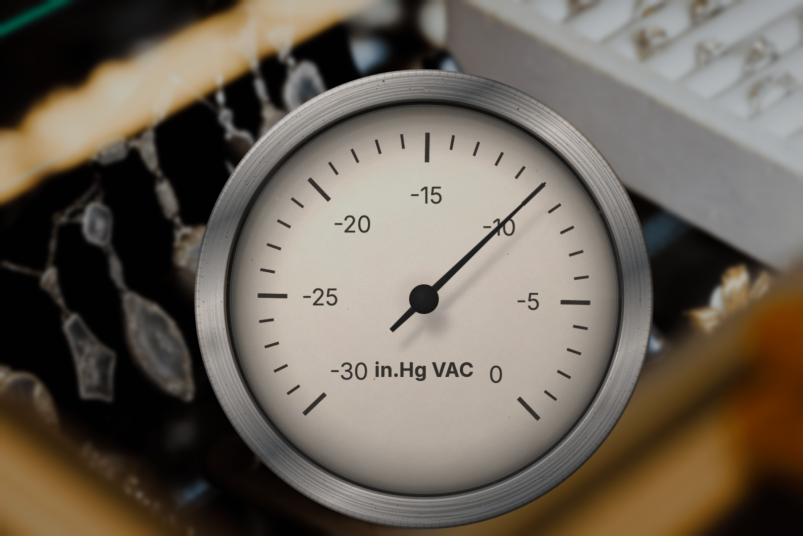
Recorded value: -10 inHg
